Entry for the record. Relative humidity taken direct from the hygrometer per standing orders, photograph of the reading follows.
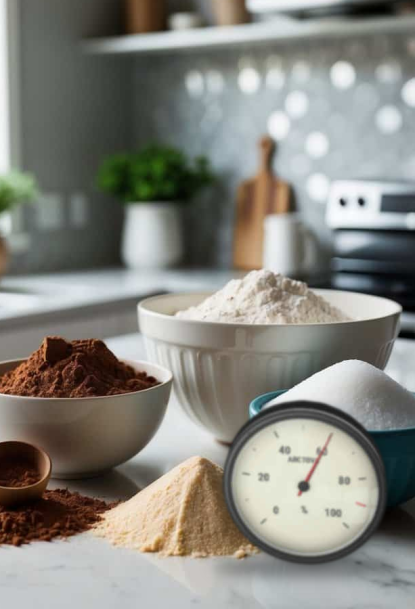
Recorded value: 60 %
